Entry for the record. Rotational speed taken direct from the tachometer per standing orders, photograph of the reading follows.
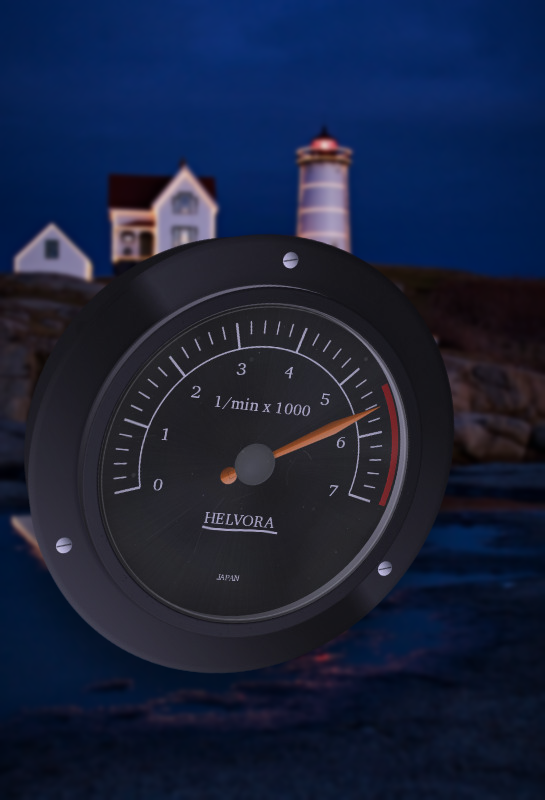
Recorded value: 5600 rpm
